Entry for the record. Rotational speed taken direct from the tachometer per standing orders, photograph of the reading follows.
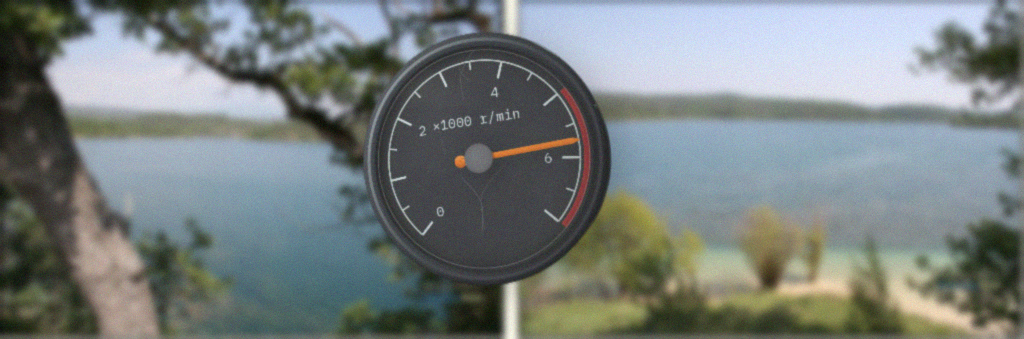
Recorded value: 5750 rpm
